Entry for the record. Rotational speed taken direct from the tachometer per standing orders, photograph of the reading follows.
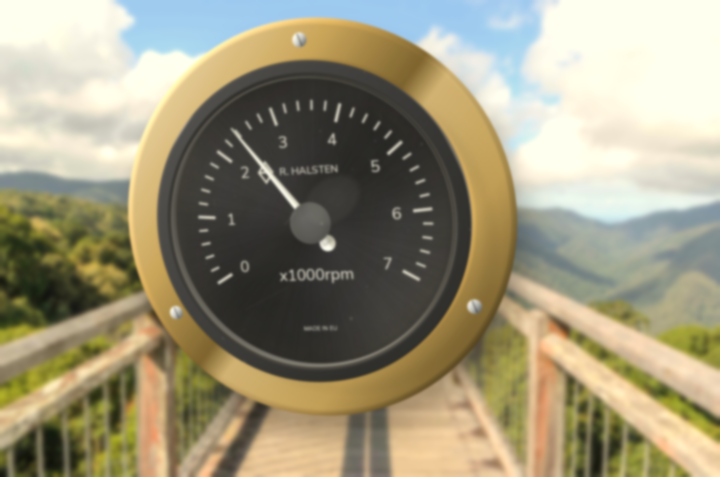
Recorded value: 2400 rpm
